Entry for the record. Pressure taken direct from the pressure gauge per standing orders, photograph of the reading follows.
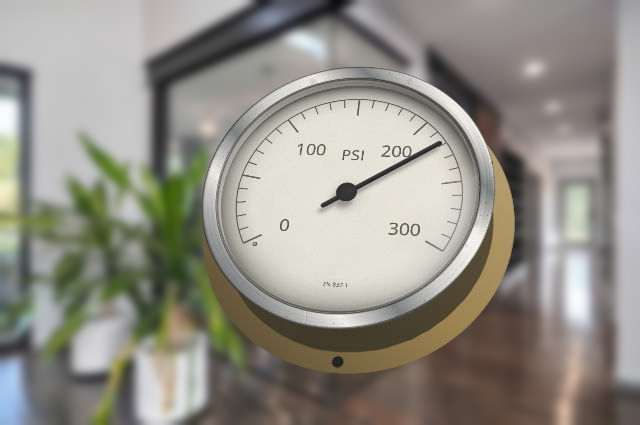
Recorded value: 220 psi
